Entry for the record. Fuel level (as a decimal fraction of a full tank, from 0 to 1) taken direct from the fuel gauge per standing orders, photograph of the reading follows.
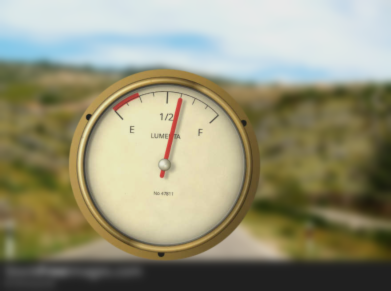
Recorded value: 0.625
